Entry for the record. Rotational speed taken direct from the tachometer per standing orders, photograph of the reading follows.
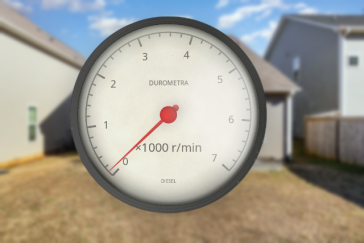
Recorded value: 100 rpm
